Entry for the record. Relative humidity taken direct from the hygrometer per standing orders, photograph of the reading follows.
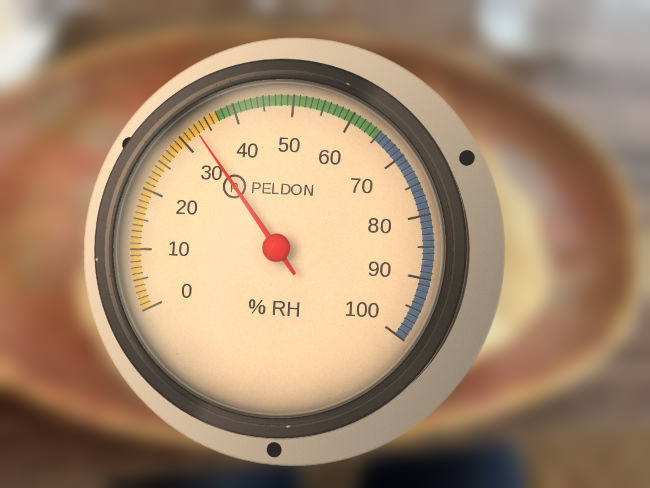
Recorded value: 33 %
